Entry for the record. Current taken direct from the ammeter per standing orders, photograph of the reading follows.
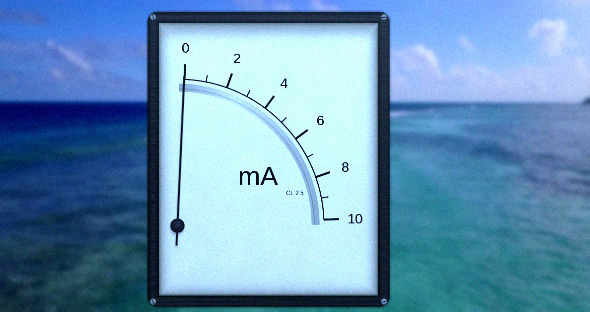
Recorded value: 0 mA
